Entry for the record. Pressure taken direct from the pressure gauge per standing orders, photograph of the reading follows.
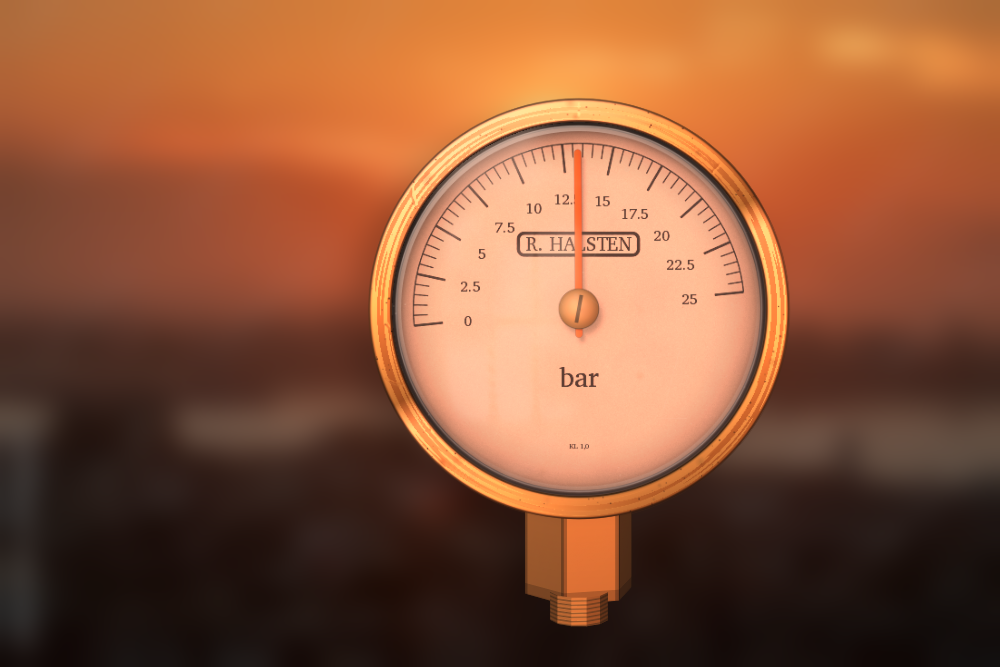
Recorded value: 13.25 bar
